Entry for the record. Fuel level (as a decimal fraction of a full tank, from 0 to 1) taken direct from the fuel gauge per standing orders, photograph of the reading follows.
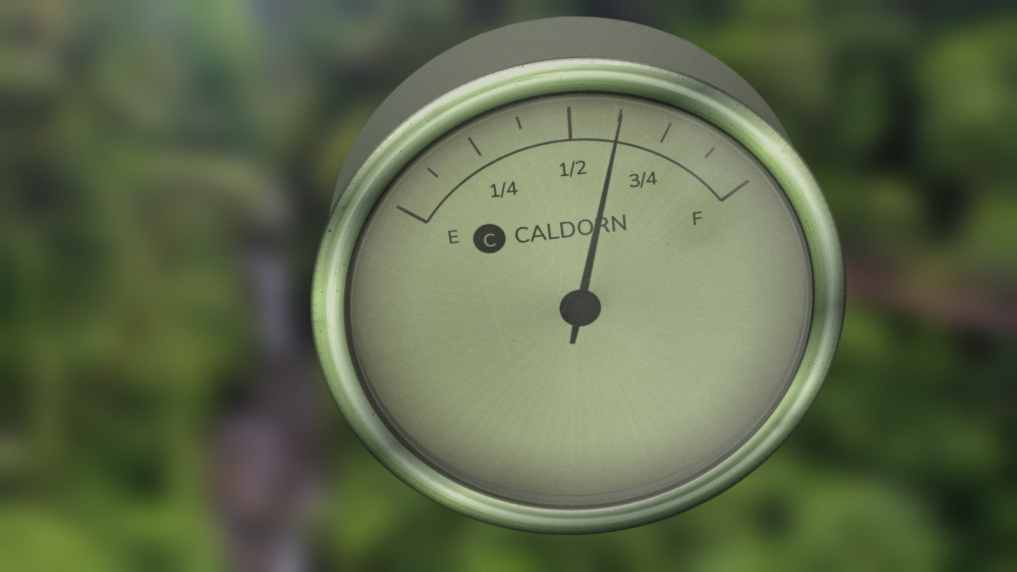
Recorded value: 0.625
